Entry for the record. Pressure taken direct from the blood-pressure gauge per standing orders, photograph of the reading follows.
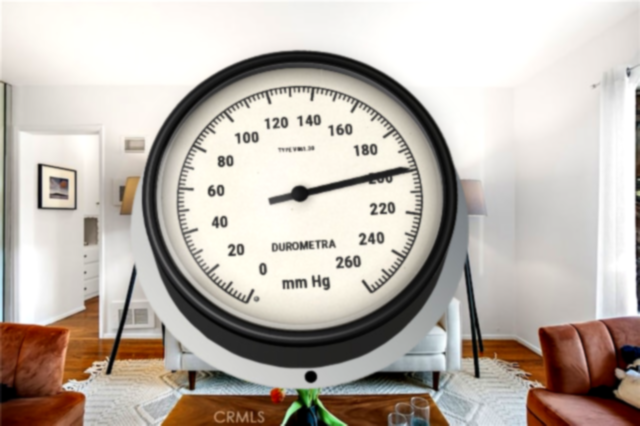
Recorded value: 200 mmHg
